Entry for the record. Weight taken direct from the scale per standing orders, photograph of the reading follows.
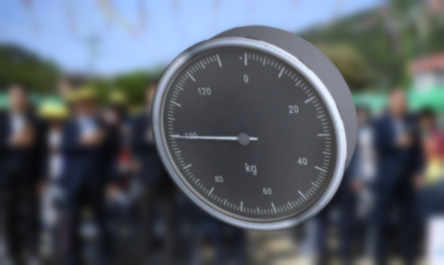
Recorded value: 100 kg
